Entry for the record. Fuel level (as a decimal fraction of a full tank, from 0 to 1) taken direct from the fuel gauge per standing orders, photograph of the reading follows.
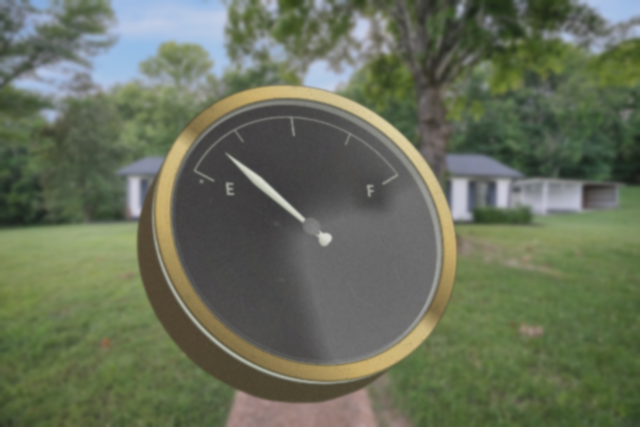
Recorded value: 0.125
